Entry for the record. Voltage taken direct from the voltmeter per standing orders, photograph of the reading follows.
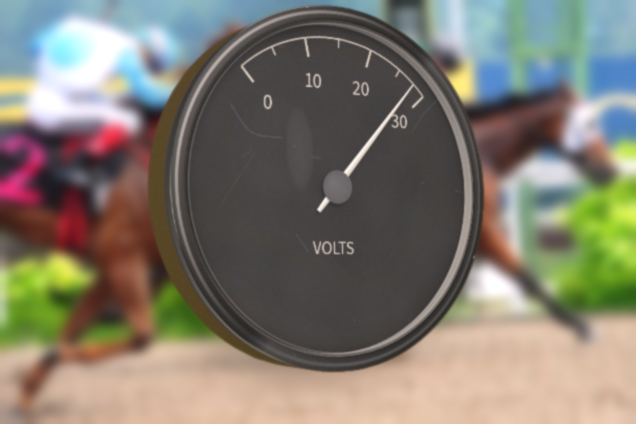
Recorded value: 27.5 V
